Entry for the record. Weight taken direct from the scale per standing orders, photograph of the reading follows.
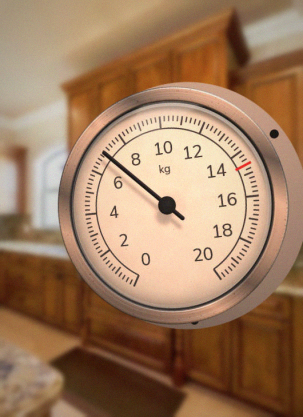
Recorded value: 7 kg
